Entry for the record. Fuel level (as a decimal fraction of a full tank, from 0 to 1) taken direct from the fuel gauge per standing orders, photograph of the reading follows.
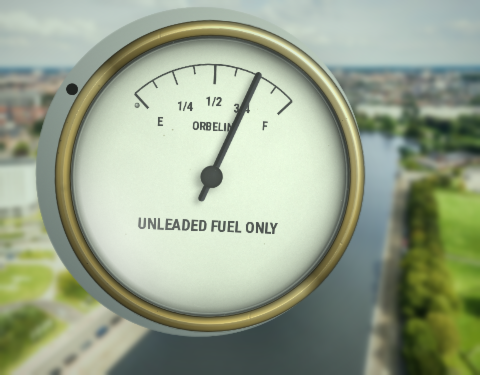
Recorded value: 0.75
